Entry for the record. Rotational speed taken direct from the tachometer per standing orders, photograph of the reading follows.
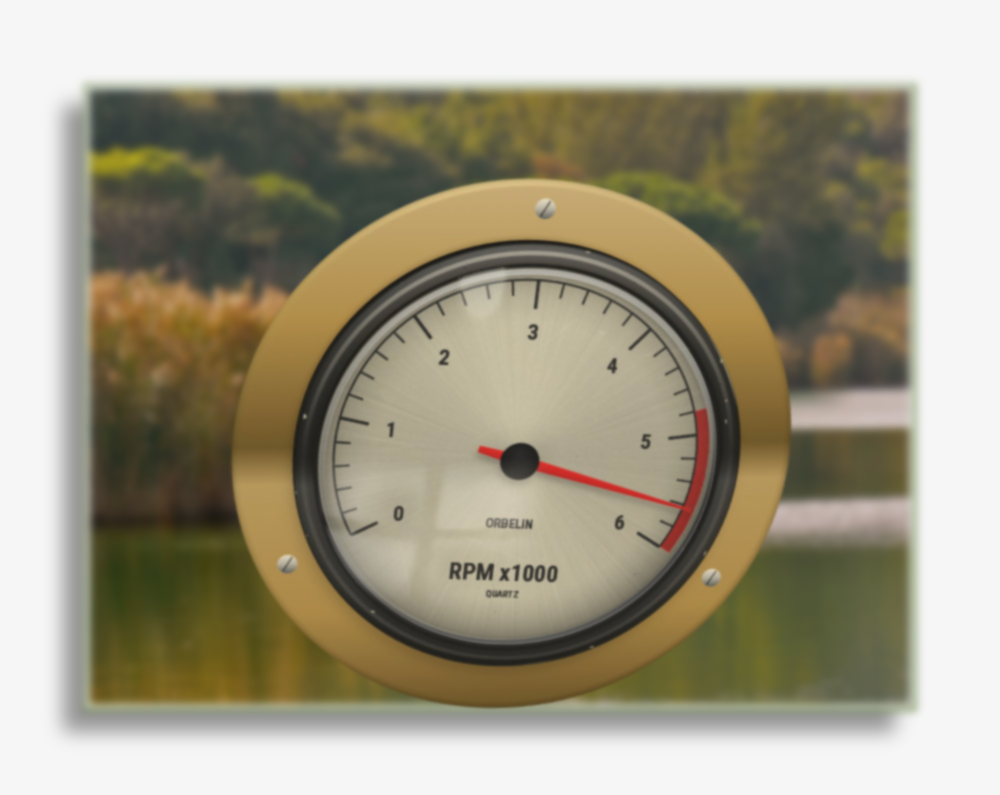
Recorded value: 5600 rpm
